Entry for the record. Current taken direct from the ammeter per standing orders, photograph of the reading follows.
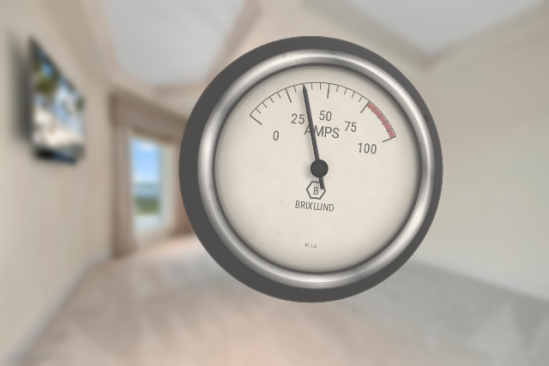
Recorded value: 35 A
